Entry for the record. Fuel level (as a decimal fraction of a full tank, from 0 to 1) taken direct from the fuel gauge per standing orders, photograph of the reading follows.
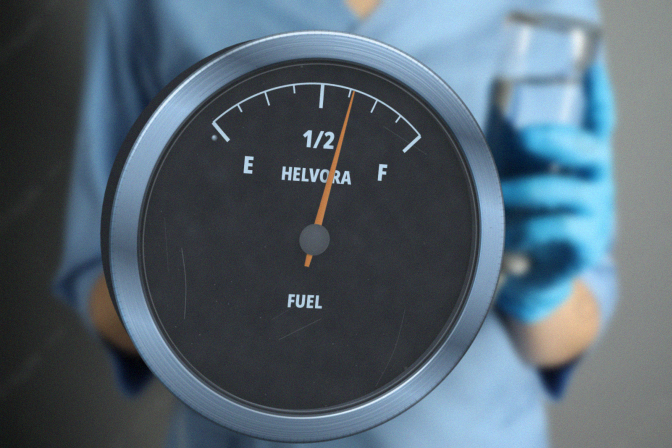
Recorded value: 0.625
